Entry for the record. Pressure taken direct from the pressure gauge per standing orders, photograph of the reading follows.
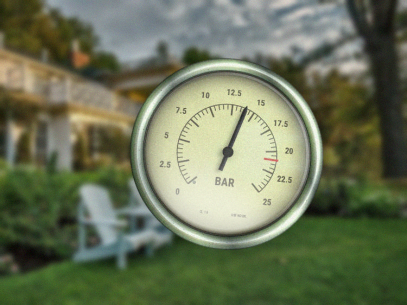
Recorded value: 14 bar
